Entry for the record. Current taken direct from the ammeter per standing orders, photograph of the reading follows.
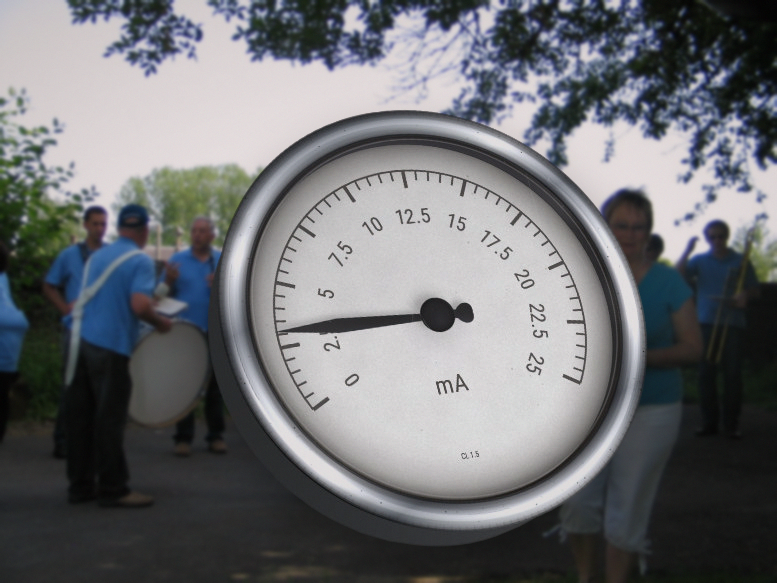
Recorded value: 3 mA
